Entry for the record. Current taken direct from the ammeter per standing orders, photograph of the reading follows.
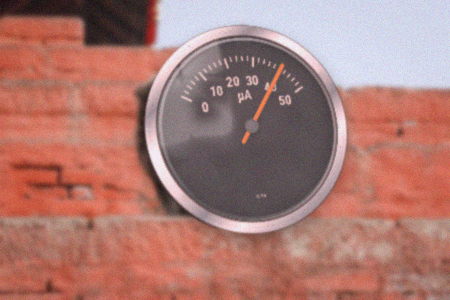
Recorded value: 40 µA
